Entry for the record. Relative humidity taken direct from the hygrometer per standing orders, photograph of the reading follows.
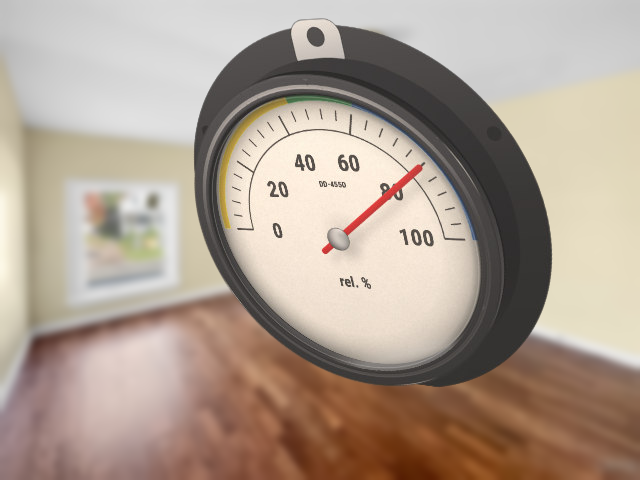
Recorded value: 80 %
